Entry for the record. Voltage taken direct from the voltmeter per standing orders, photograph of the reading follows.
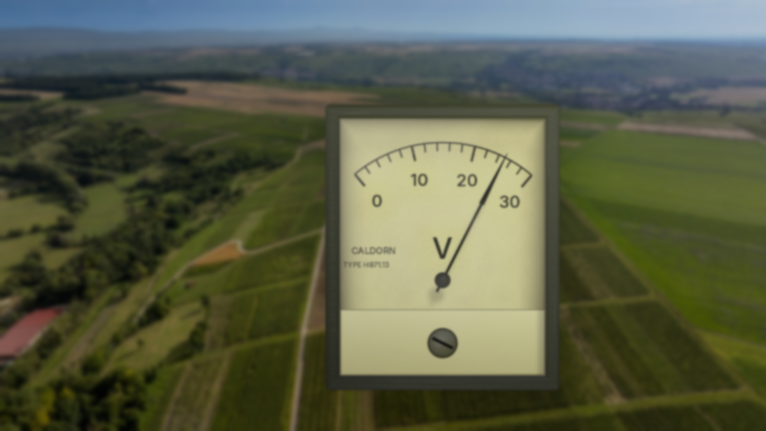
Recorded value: 25 V
